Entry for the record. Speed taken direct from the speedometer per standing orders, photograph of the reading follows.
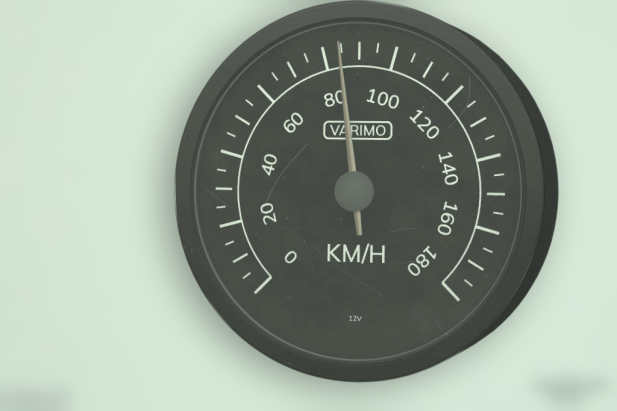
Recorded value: 85 km/h
